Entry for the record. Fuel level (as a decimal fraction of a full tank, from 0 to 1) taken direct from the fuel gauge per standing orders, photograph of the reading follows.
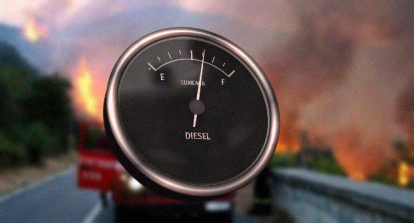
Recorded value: 0.625
